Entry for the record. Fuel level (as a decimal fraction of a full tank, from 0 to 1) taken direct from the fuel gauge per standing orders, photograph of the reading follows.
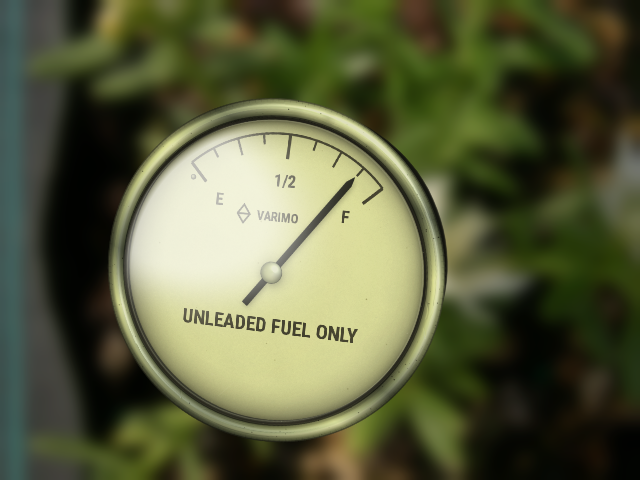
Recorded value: 0.875
